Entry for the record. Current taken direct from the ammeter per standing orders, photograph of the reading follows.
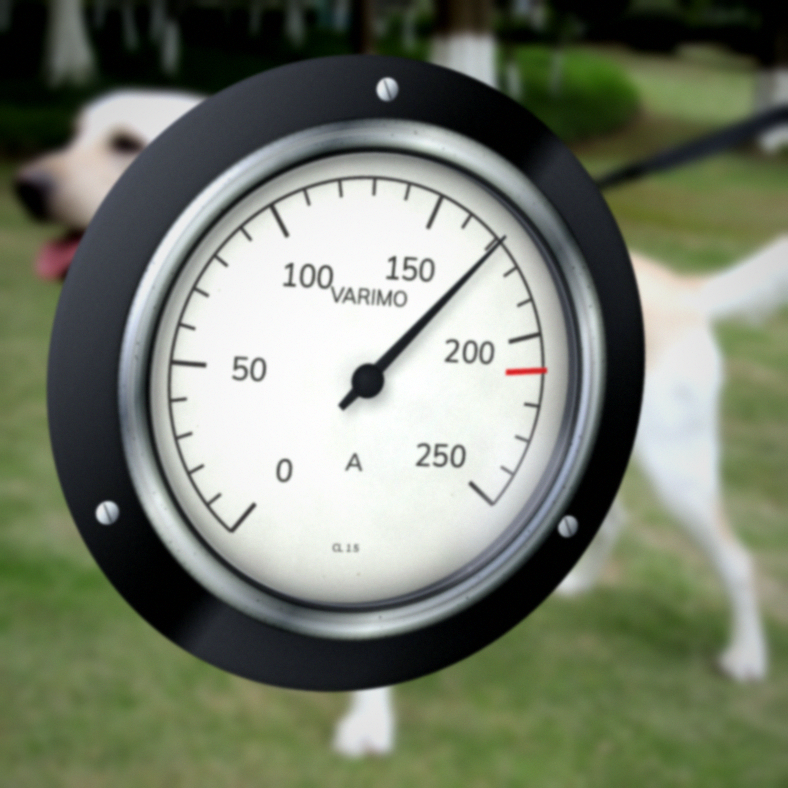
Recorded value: 170 A
